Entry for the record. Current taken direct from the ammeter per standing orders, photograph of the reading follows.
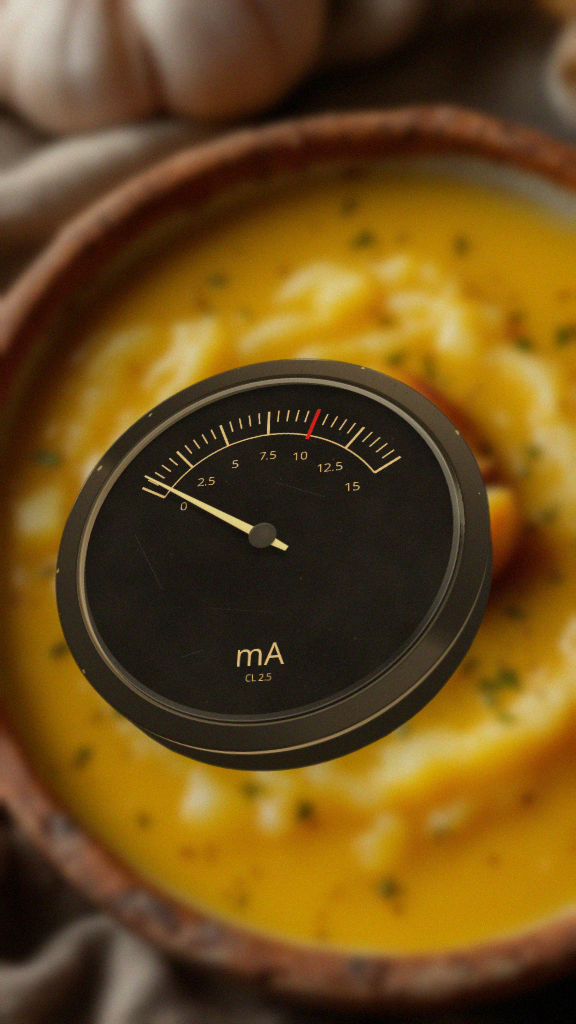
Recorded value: 0.5 mA
